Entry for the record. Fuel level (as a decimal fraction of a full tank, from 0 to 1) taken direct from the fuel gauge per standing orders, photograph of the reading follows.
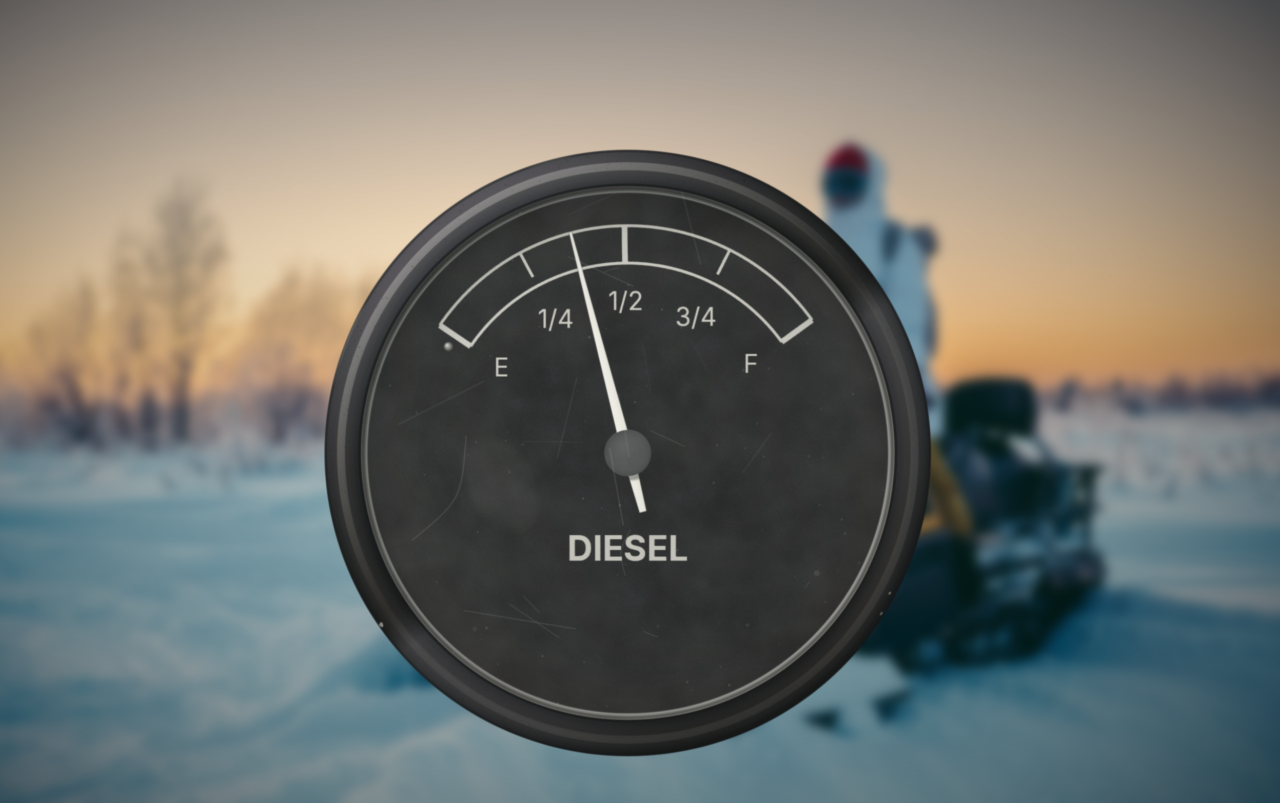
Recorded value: 0.375
